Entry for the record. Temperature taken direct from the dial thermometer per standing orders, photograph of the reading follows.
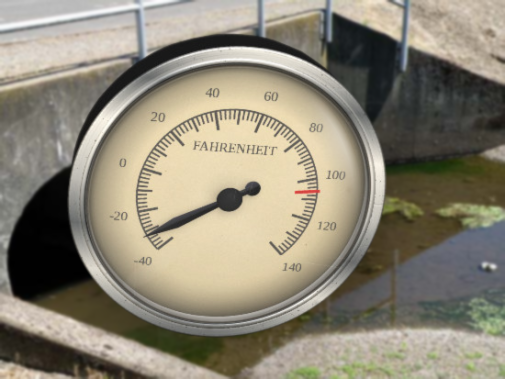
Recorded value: -30 °F
